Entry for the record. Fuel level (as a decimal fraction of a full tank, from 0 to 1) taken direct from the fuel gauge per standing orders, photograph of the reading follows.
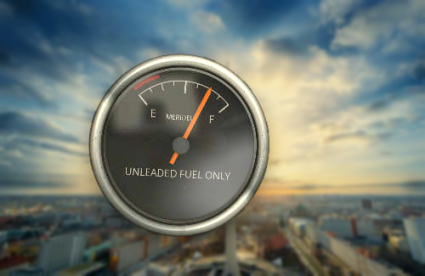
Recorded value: 0.75
